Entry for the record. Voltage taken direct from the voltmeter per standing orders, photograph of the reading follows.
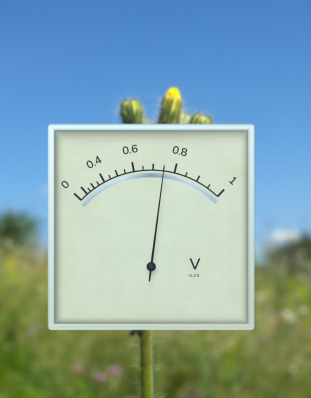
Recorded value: 0.75 V
